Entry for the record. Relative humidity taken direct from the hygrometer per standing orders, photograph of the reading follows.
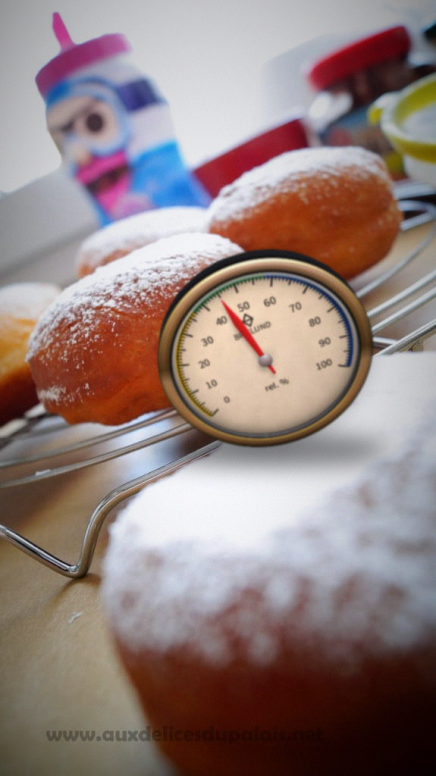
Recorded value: 45 %
